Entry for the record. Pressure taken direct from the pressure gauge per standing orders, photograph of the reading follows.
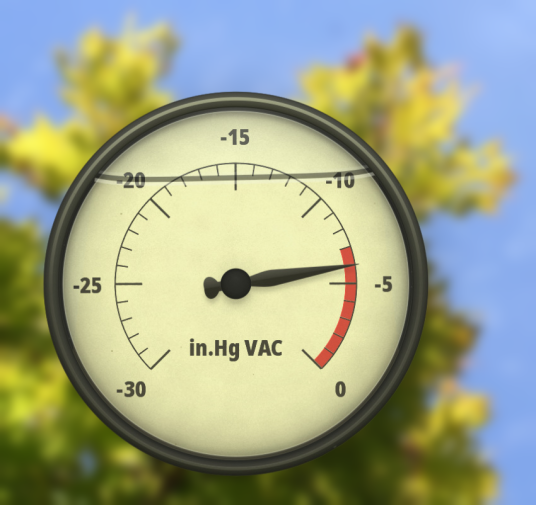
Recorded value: -6 inHg
